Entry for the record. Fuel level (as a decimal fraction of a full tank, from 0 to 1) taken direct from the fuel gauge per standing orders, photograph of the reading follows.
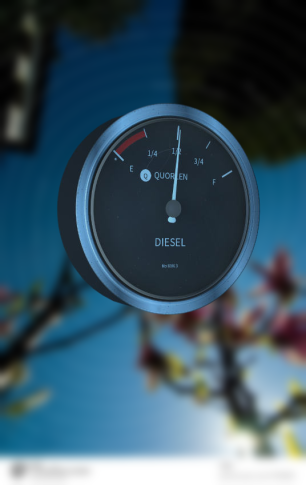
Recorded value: 0.5
